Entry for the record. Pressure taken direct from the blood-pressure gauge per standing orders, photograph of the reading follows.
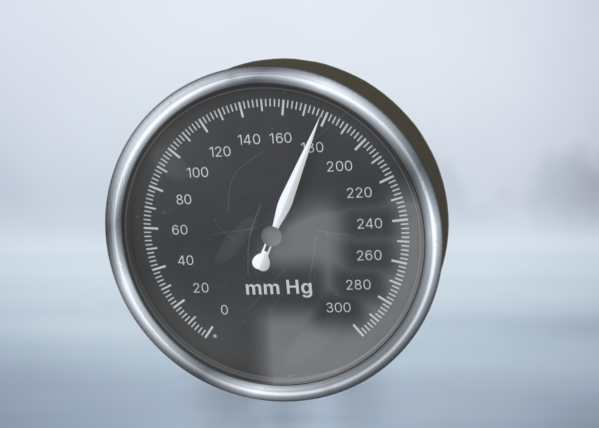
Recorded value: 178 mmHg
